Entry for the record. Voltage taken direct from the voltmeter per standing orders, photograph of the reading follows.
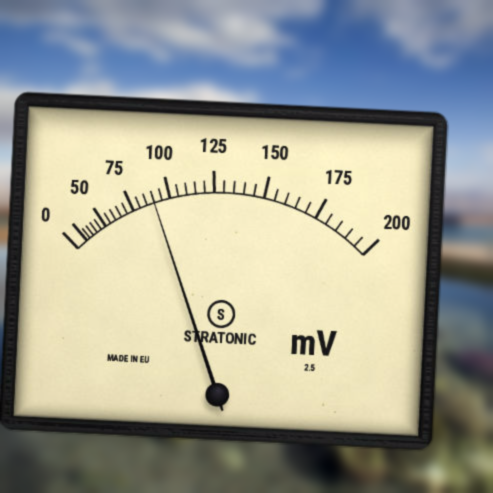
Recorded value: 90 mV
